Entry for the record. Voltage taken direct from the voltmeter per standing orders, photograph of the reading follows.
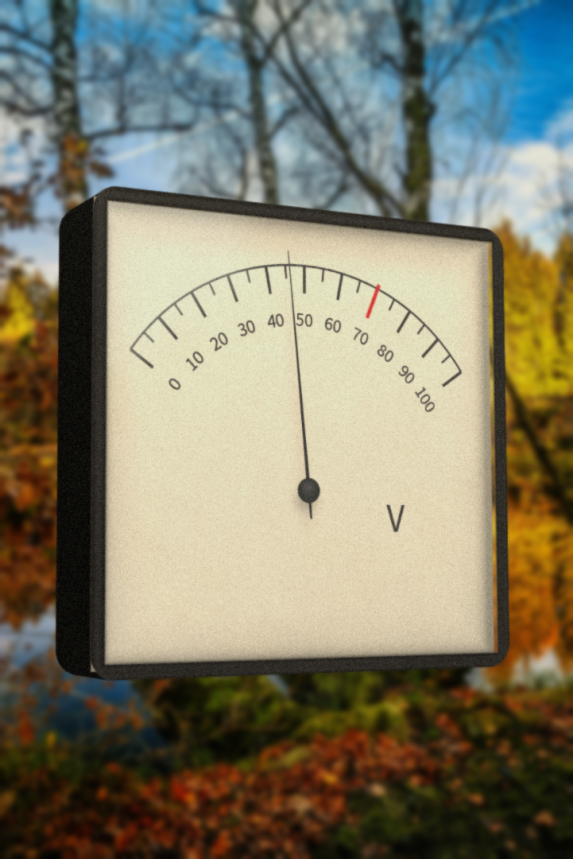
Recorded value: 45 V
